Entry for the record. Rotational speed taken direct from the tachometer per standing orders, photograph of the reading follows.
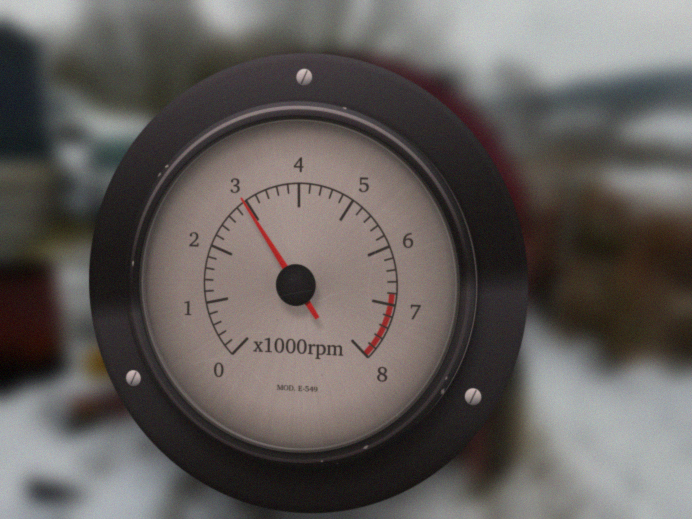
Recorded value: 3000 rpm
